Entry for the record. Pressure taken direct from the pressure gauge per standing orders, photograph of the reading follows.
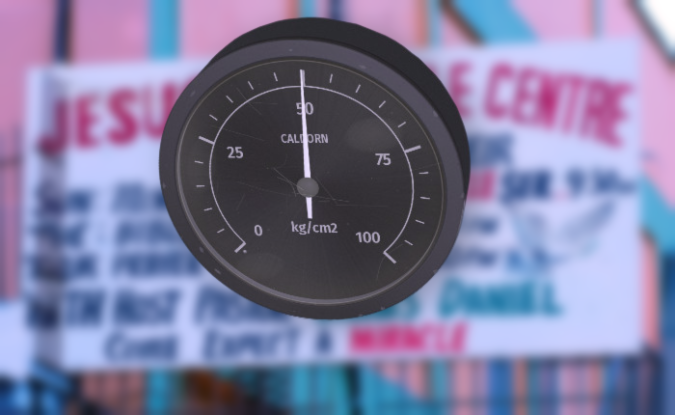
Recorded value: 50 kg/cm²
